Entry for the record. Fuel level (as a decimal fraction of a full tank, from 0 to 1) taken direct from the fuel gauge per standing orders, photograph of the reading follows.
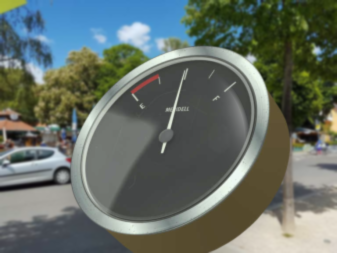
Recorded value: 0.5
